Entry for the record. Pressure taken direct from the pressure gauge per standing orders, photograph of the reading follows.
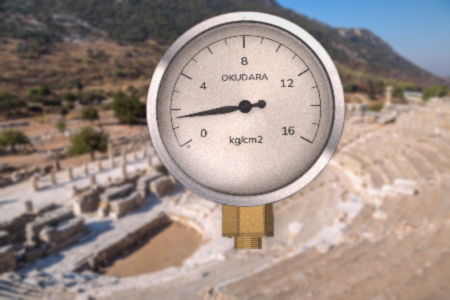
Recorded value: 1.5 kg/cm²
